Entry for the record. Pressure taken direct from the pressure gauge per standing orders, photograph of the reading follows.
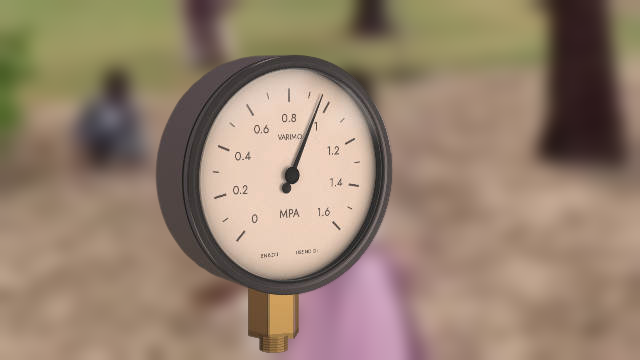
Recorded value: 0.95 MPa
